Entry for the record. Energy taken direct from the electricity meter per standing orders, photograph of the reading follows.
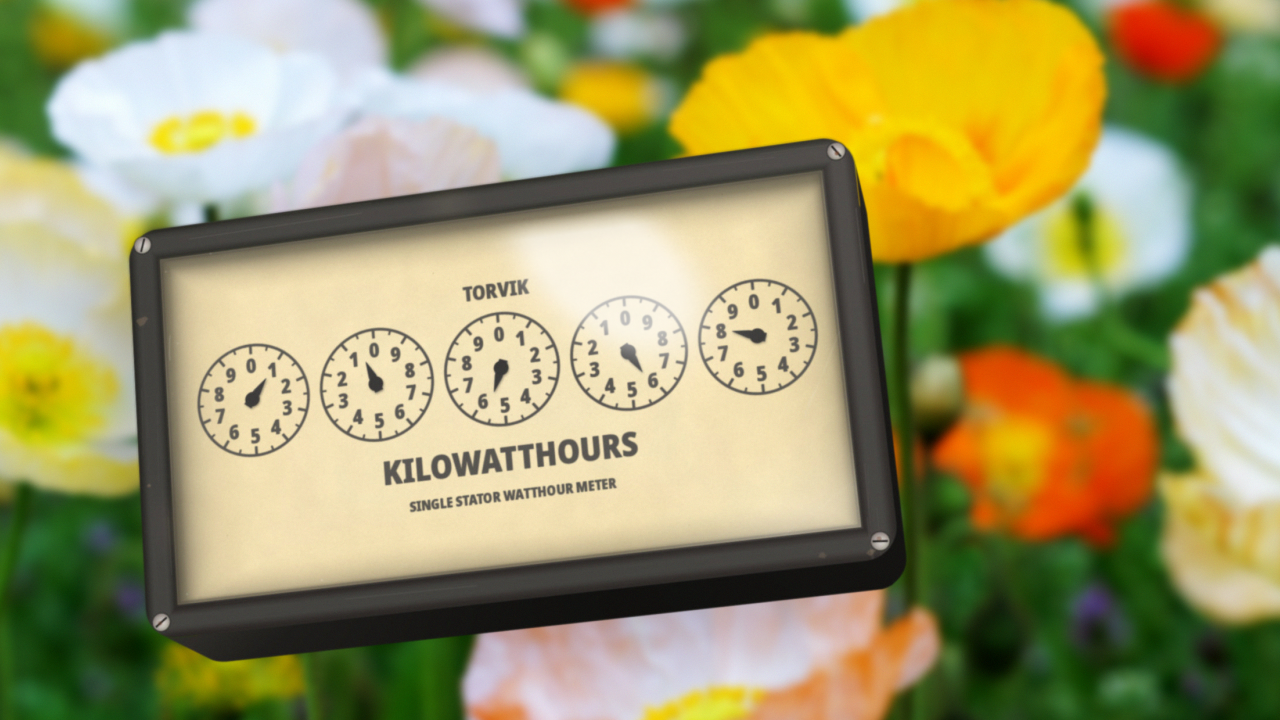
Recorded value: 10558 kWh
